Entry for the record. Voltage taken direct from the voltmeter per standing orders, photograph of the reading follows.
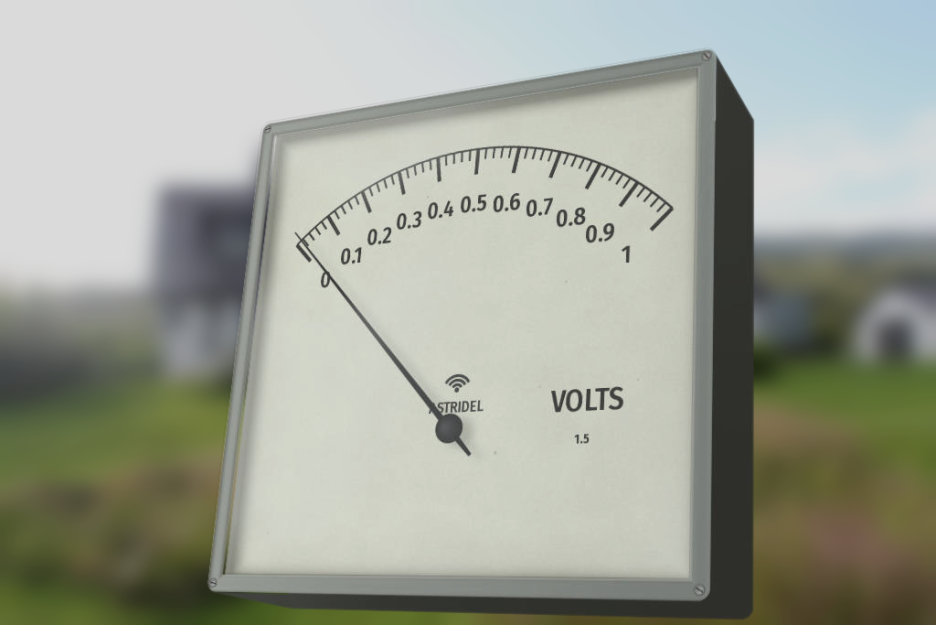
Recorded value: 0.02 V
